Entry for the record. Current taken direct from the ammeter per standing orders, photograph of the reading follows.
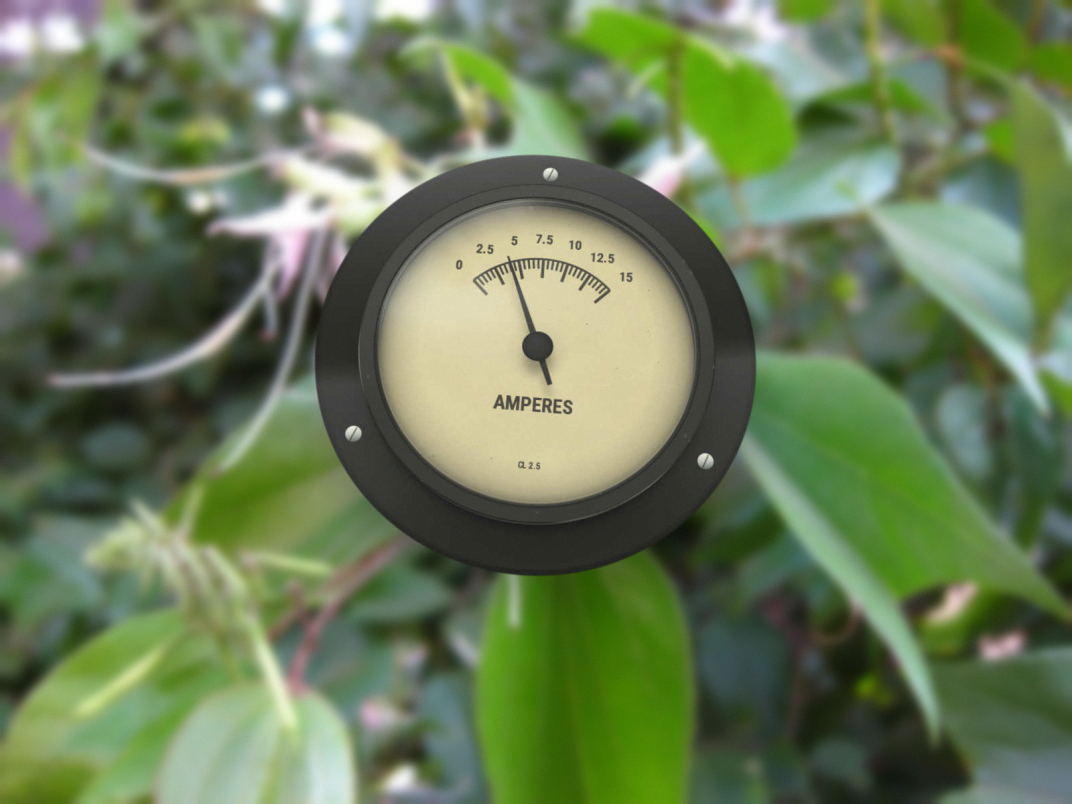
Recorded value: 4 A
